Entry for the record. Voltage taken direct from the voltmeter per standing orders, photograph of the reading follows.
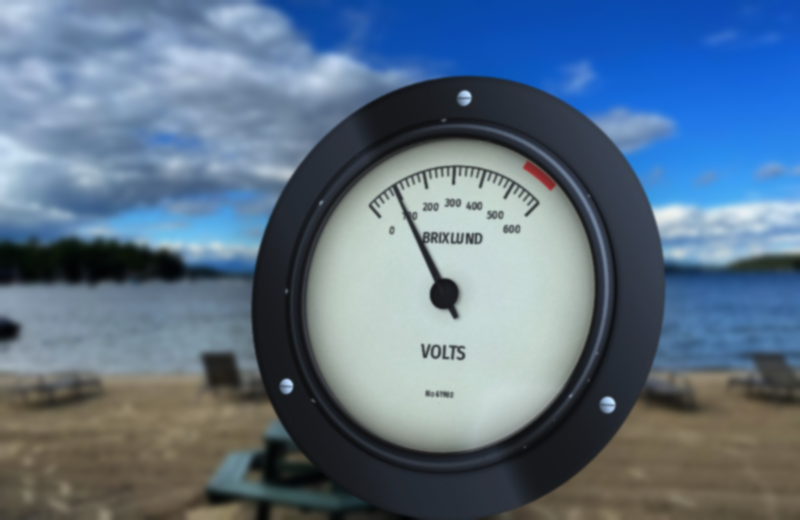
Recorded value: 100 V
